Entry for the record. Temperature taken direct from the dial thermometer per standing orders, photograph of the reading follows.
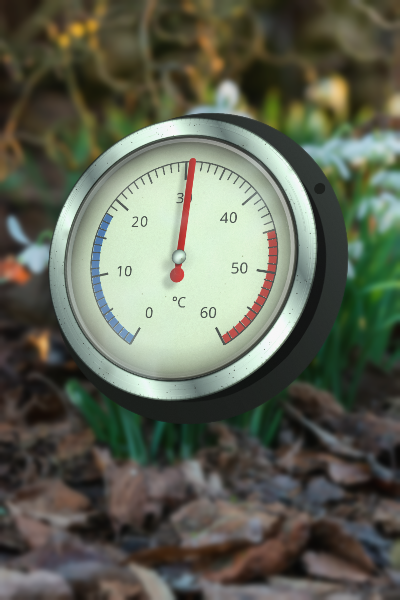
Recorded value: 31 °C
